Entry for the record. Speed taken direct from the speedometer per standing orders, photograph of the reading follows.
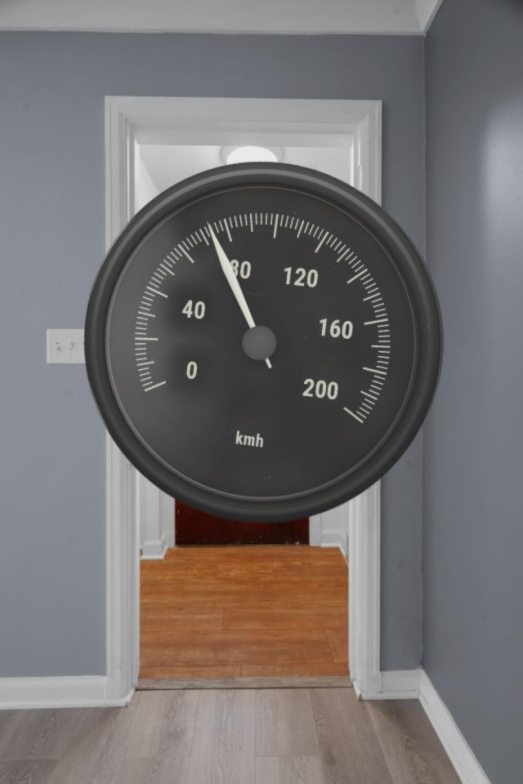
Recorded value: 74 km/h
